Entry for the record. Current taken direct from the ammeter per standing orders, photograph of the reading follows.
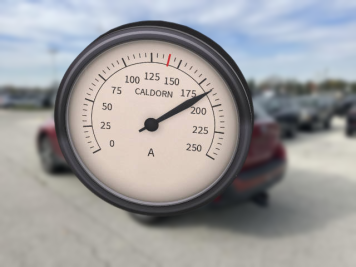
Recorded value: 185 A
